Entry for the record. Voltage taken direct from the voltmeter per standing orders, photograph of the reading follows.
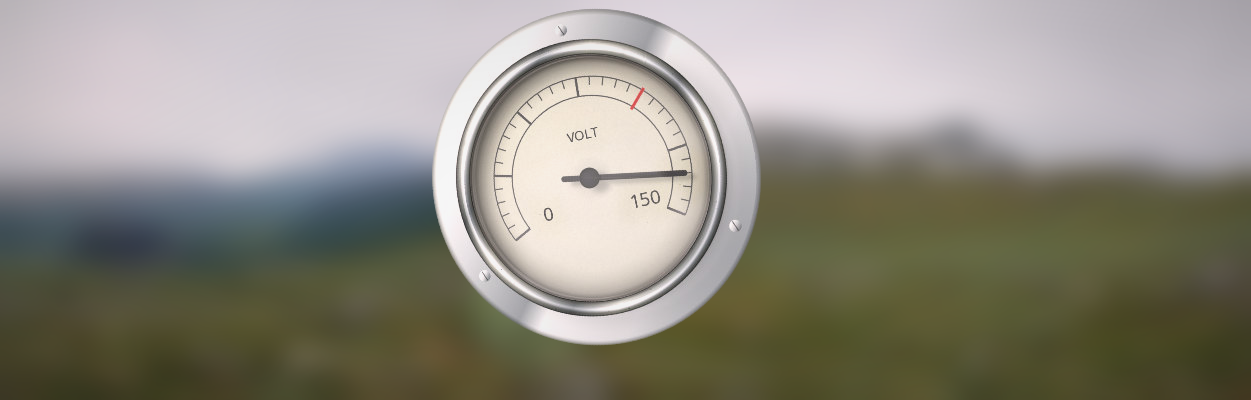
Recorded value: 135 V
